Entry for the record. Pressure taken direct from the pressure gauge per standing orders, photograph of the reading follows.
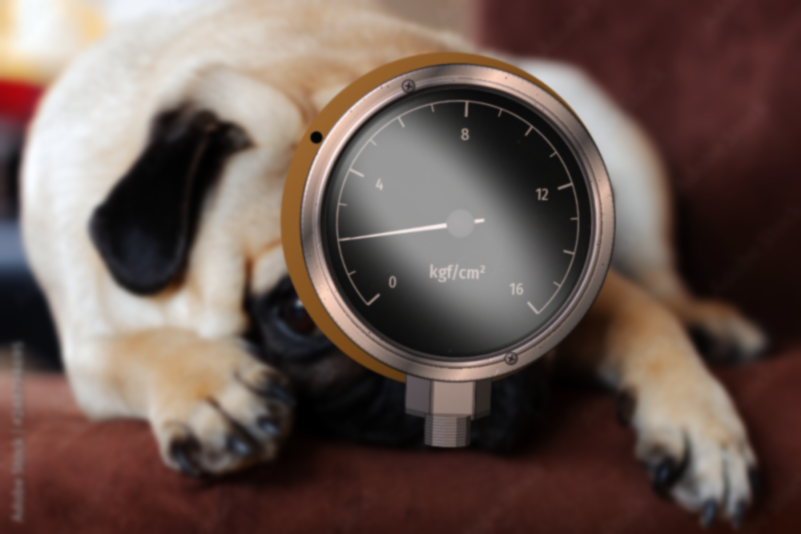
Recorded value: 2 kg/cm²
